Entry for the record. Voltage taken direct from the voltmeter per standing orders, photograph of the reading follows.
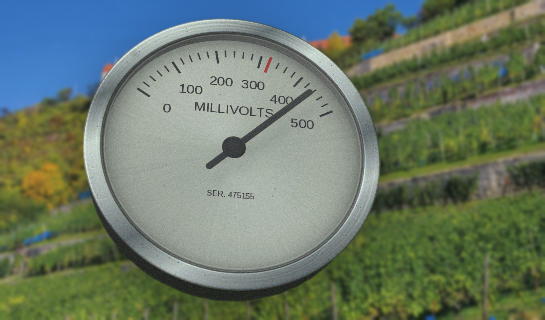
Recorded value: 440 mV
